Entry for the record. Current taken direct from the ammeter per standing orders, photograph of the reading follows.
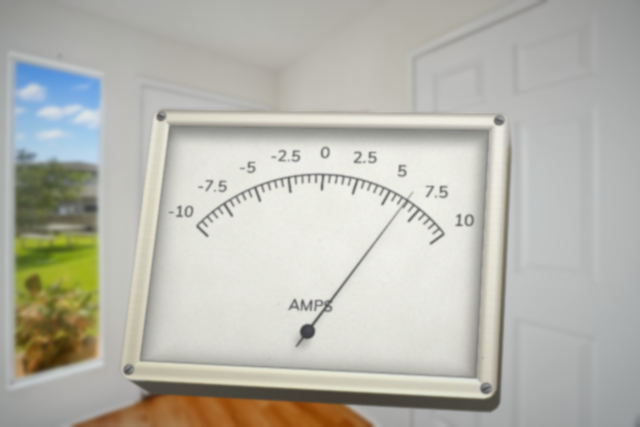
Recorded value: 6.5 A
